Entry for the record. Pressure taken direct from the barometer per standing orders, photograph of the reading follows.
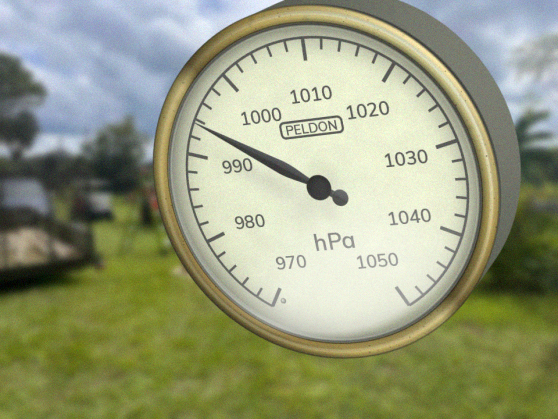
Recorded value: 994 hPa
